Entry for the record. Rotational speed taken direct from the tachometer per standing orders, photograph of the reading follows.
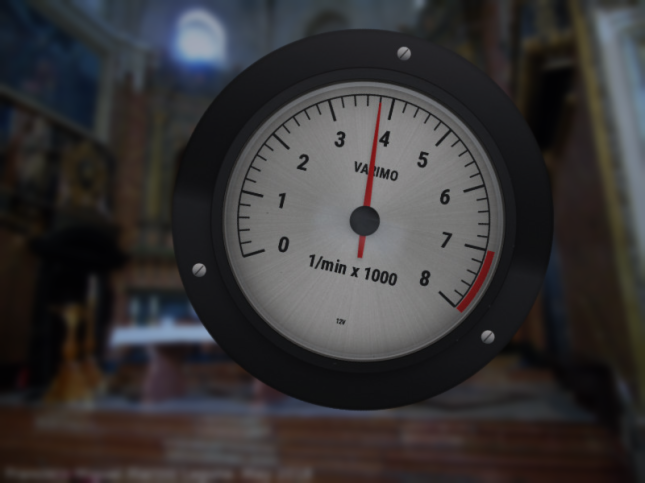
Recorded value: 3800 rpm
